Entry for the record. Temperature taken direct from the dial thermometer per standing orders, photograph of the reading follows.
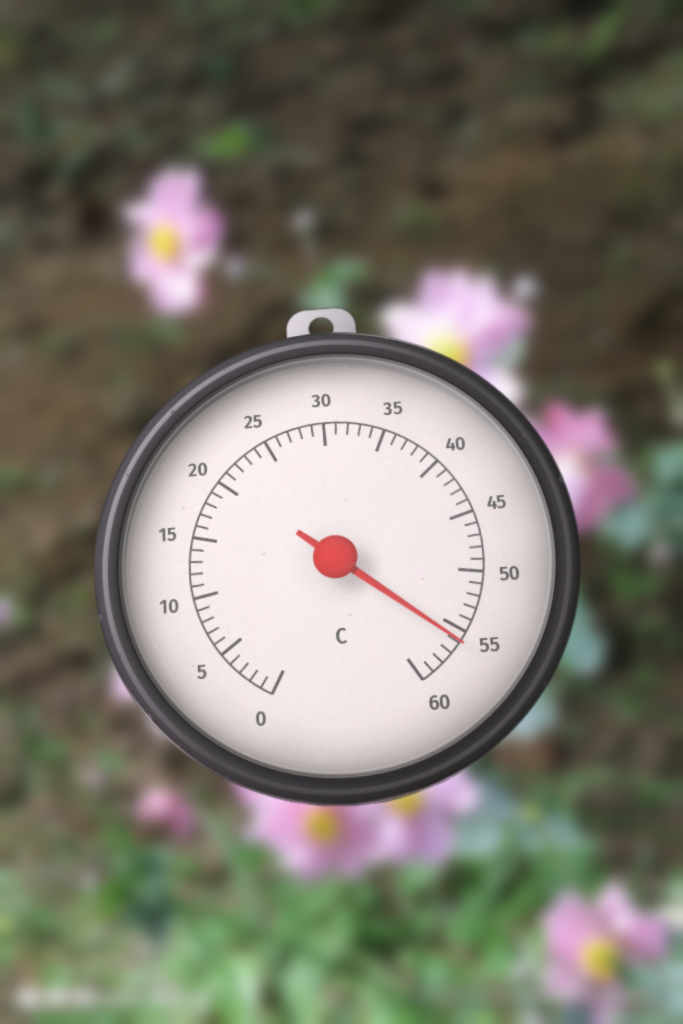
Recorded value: 56 °C
